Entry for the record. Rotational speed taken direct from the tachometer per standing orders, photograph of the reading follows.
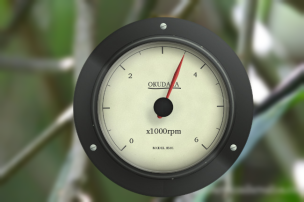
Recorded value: 3500 rpm
